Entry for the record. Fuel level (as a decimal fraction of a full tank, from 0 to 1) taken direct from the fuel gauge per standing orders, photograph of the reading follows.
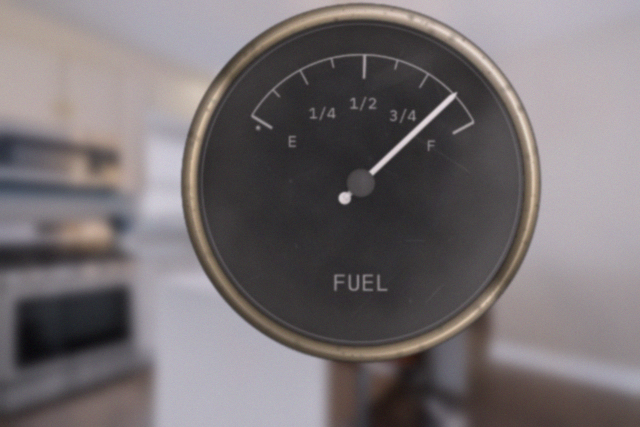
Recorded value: 0.875
